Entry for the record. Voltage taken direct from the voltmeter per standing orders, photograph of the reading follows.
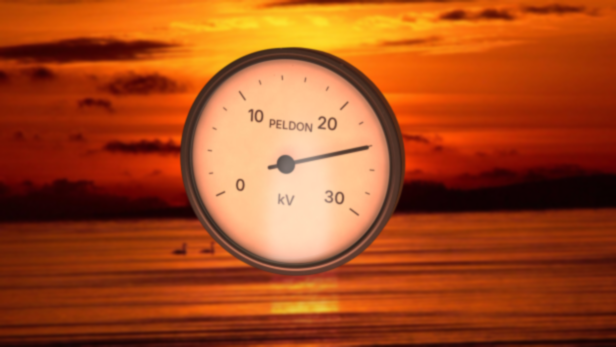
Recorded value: 24 kV
